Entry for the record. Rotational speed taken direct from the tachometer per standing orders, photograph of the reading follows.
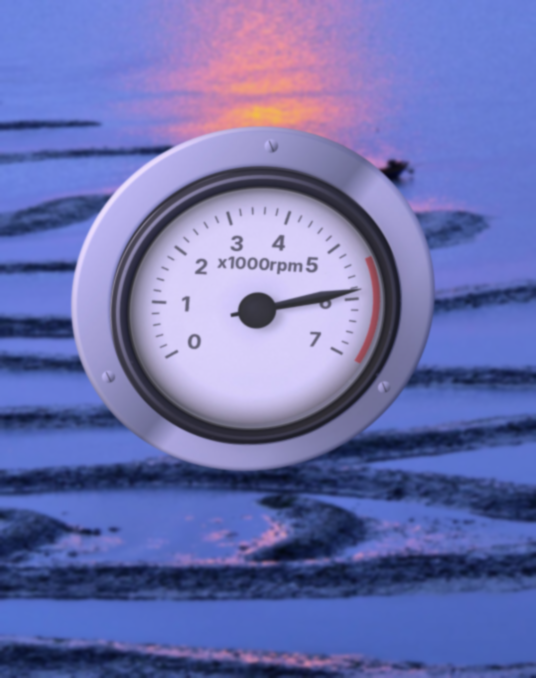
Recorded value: 5800 rpm
